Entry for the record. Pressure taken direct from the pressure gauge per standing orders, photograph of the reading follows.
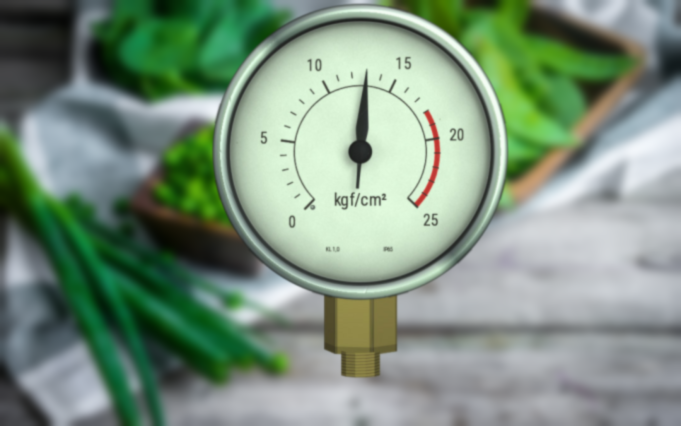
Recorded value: 13 kg/cm²
